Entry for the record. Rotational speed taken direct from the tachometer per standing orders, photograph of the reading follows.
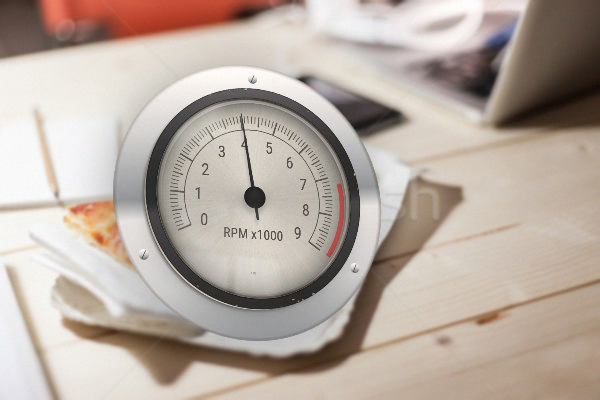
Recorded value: 4000 rpm
